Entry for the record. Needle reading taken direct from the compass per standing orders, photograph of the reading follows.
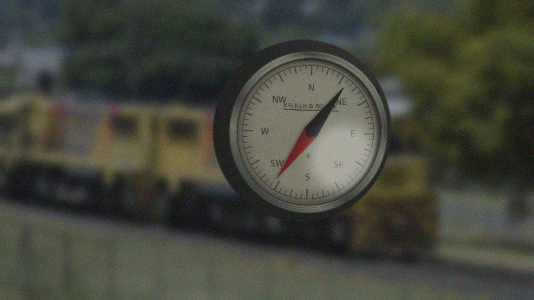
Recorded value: 215 °
